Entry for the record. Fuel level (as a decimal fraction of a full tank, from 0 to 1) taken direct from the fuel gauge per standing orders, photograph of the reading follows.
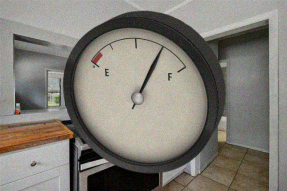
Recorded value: 0.75
